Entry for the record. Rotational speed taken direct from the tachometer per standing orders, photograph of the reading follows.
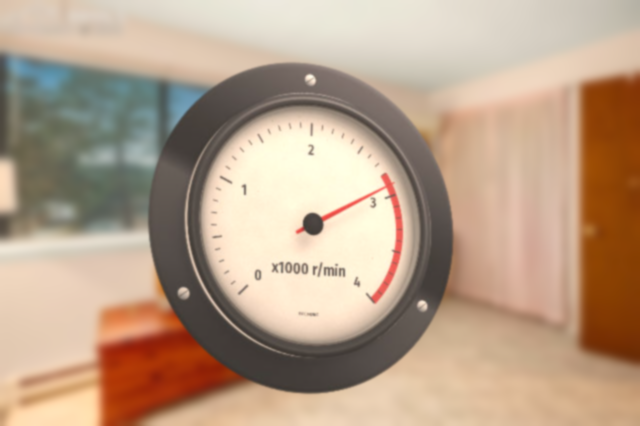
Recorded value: 2900 rpm
